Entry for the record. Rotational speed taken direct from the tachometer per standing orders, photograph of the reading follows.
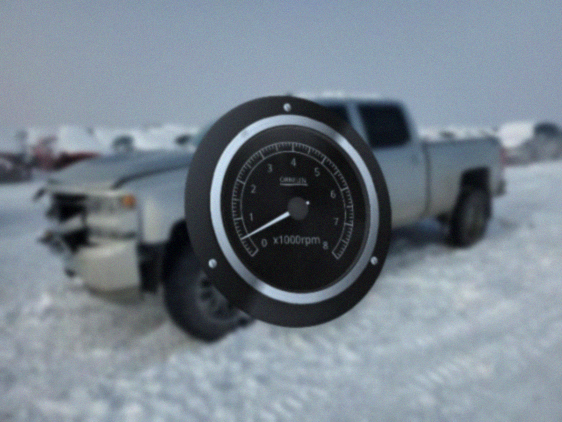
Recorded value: 500 rpm
